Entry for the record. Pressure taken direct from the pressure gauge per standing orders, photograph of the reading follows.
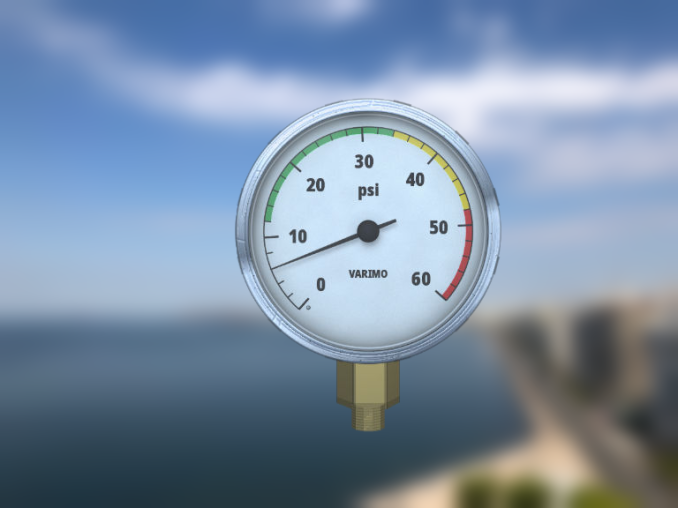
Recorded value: 6 psi
